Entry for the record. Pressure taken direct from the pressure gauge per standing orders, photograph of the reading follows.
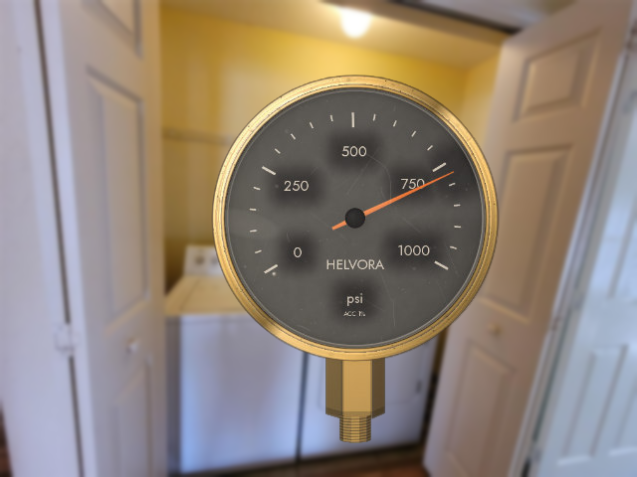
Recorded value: 775 psi
